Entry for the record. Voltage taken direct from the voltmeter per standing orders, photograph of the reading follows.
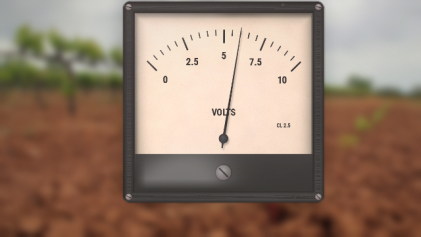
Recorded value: 6 V
